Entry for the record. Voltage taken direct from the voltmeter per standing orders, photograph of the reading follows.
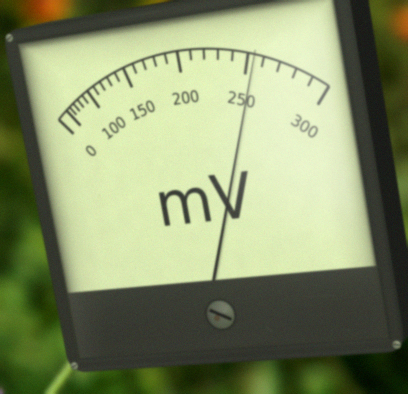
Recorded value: 255 mV
